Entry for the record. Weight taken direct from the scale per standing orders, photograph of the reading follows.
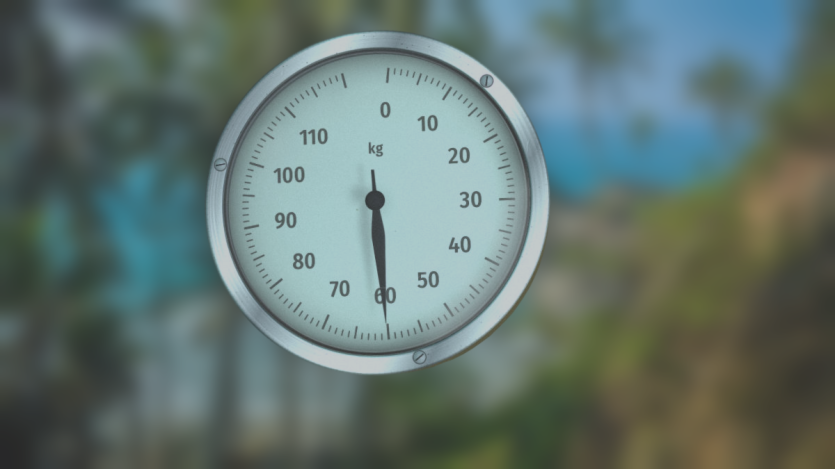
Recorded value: 60 kg
